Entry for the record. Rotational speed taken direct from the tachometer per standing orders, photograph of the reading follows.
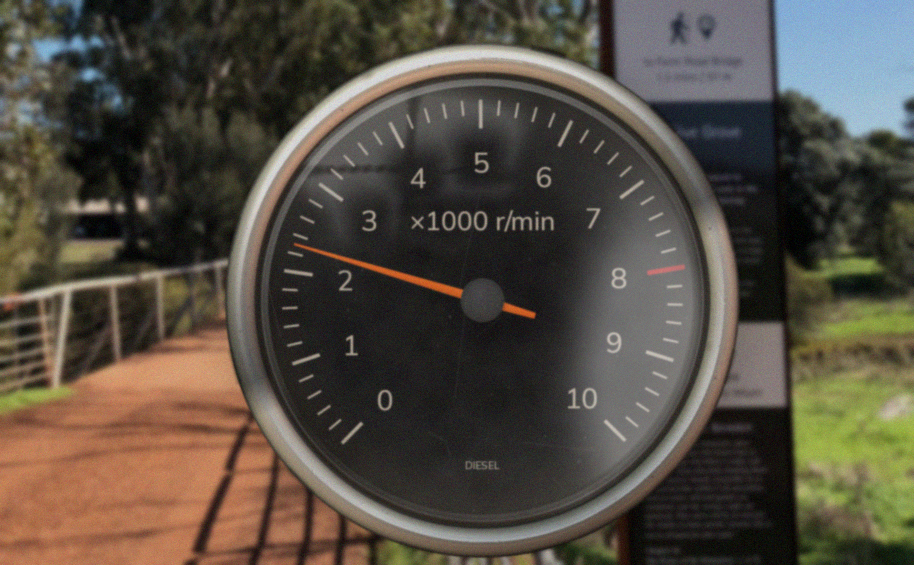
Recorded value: 2300 rpm
